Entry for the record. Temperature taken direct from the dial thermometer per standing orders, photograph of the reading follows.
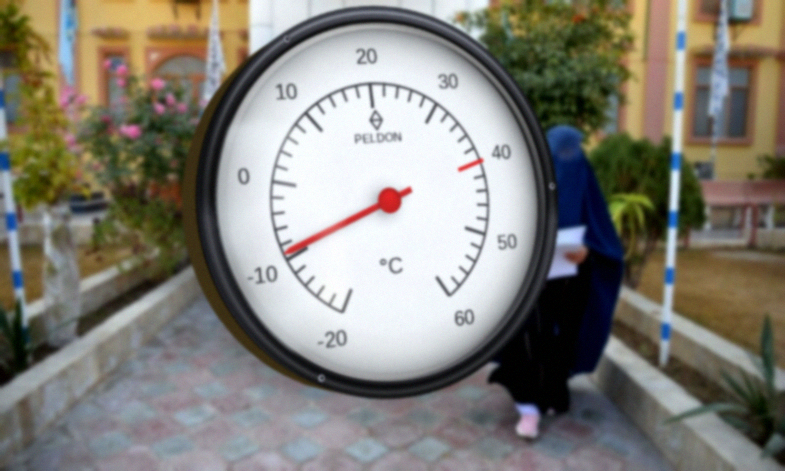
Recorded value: -9 °C
